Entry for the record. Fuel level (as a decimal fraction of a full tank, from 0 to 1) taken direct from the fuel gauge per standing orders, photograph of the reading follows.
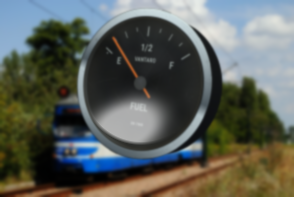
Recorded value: 0.125
